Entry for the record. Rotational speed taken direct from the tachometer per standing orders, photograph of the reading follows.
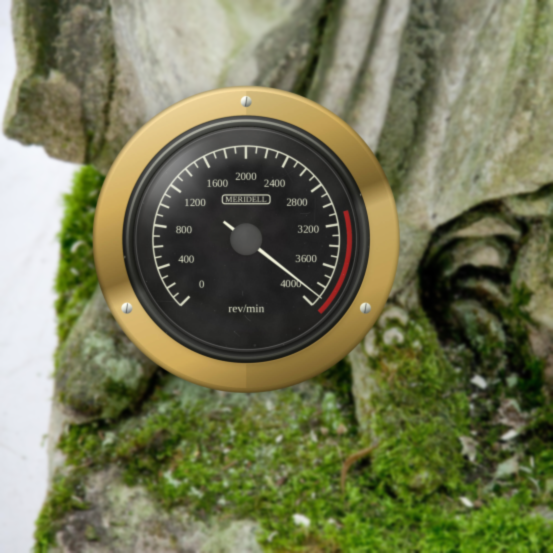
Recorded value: 3900 rpm
